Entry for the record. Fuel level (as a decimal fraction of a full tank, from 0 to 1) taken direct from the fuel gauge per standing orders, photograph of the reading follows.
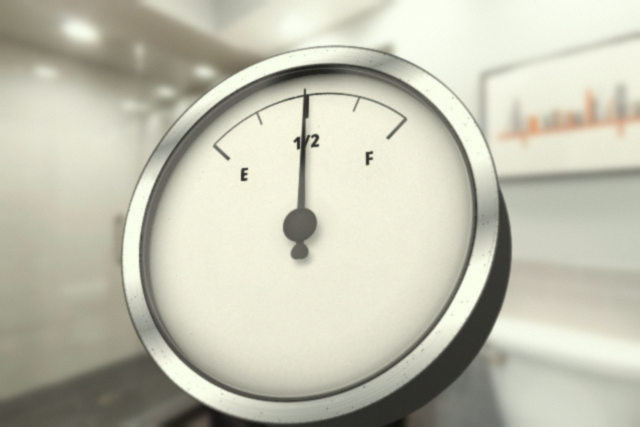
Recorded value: 0.5
